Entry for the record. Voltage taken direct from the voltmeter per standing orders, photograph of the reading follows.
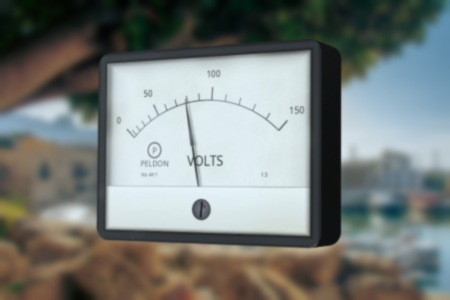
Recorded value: 80 V
